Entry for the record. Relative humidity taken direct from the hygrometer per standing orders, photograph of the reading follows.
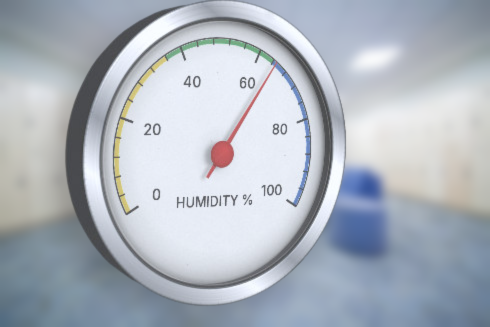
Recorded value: 64 %
